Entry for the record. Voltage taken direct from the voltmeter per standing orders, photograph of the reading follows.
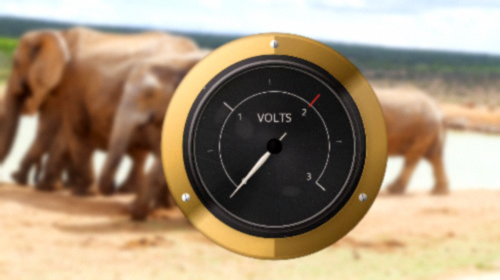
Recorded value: 0 V
